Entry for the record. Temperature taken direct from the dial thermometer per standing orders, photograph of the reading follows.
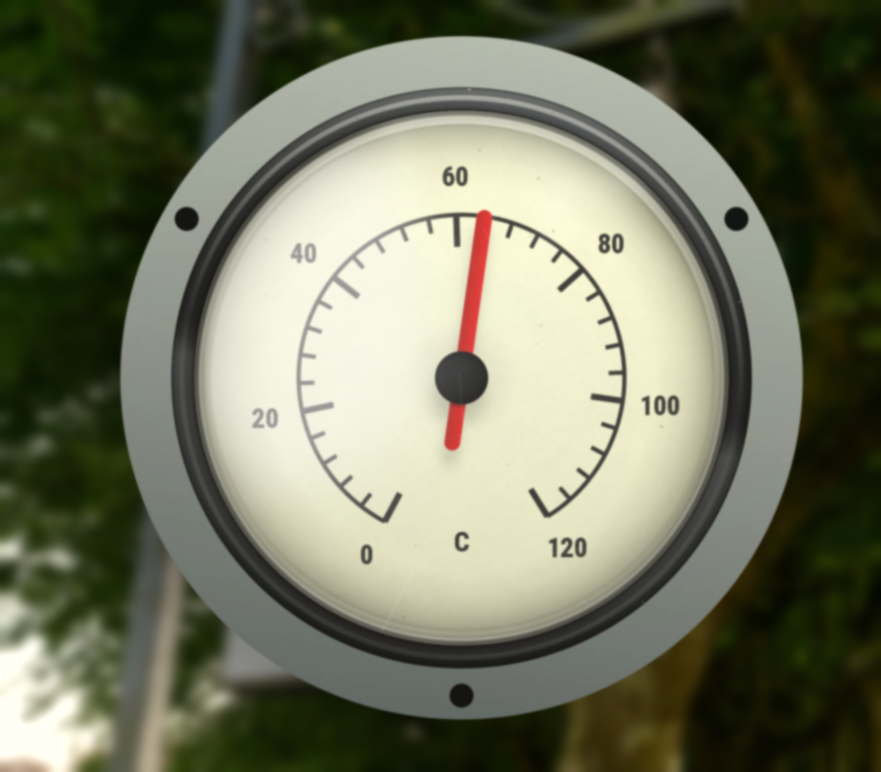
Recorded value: 64 °C
